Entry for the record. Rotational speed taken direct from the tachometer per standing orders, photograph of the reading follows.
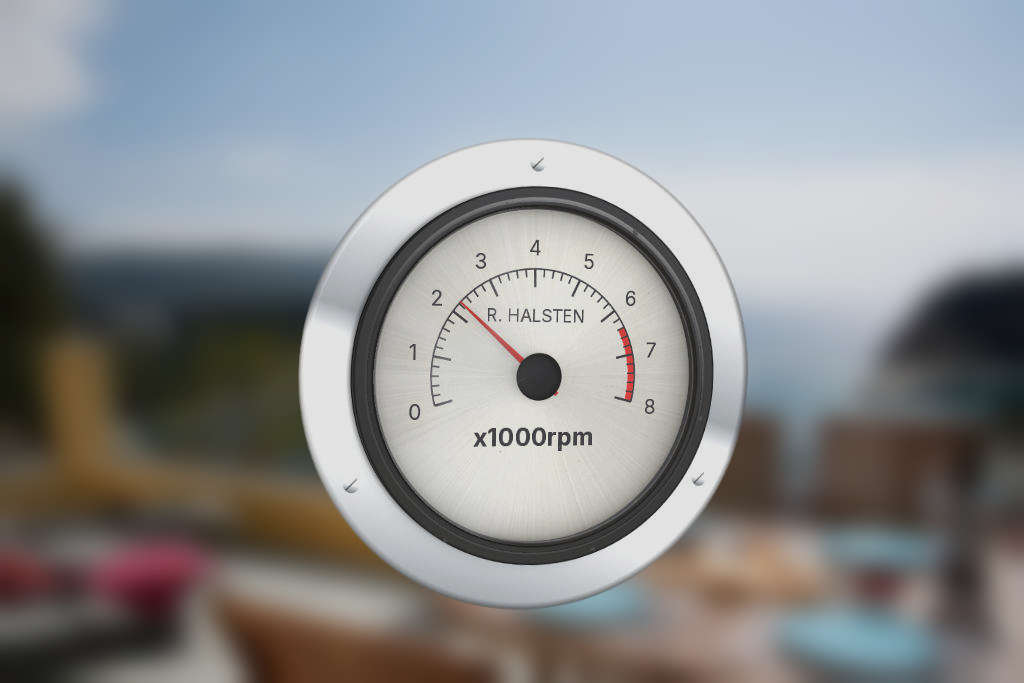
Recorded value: 2200 rpm
